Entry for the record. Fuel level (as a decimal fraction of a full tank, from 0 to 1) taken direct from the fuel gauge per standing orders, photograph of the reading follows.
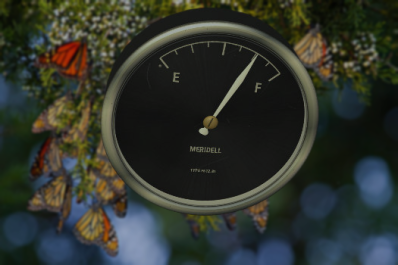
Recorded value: 0.75
